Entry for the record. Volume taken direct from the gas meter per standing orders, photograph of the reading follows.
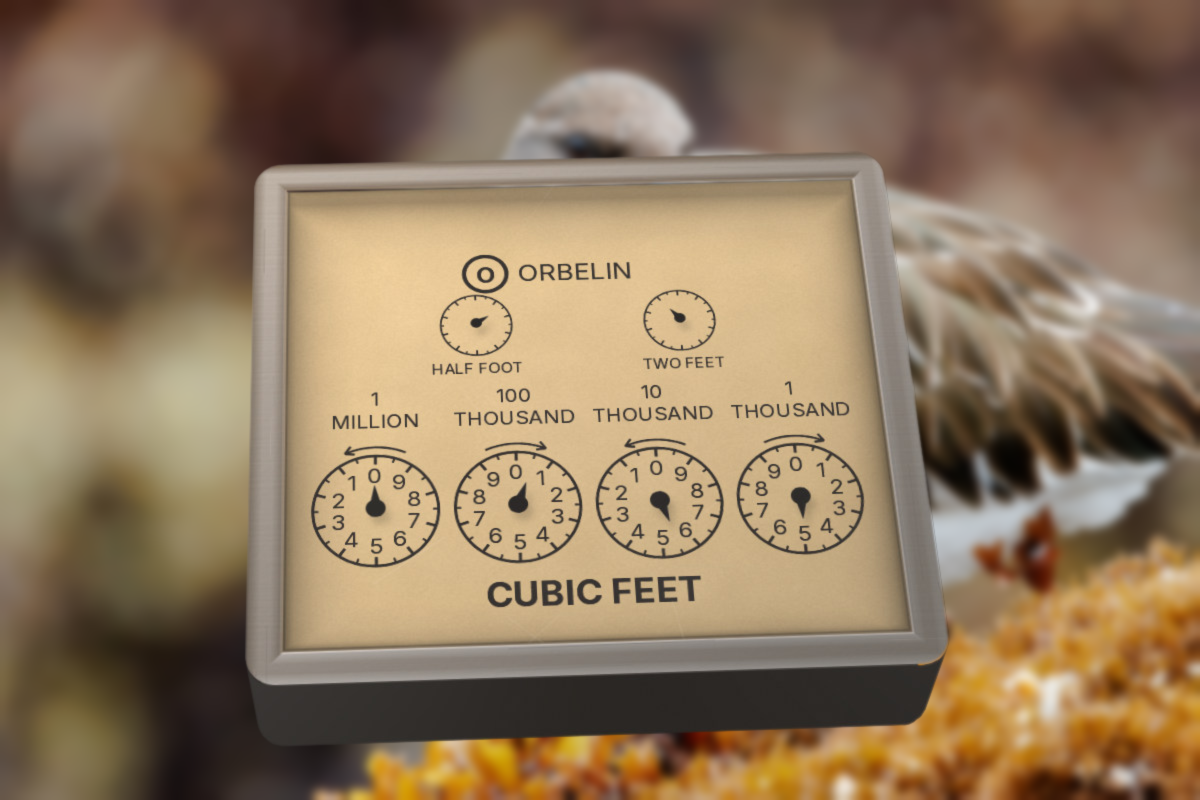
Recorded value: 5500 ft³
